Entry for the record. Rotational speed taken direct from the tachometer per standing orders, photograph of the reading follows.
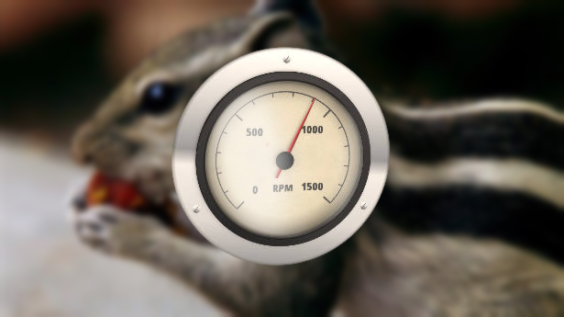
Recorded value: 900 rpm
